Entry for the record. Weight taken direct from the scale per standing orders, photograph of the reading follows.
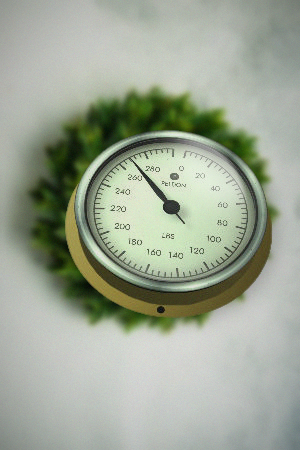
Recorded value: 268 lb
